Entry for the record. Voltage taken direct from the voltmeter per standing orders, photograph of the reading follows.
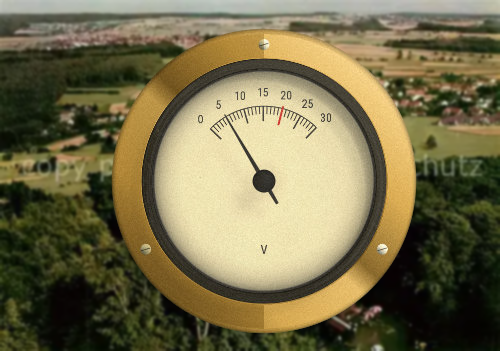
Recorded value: 5 V
